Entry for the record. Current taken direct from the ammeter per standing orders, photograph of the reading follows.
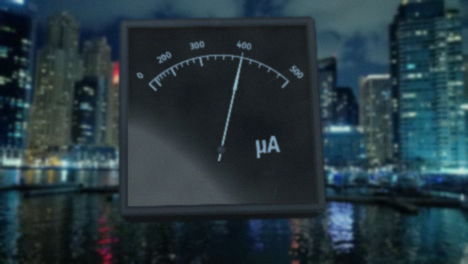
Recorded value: 400 µA
